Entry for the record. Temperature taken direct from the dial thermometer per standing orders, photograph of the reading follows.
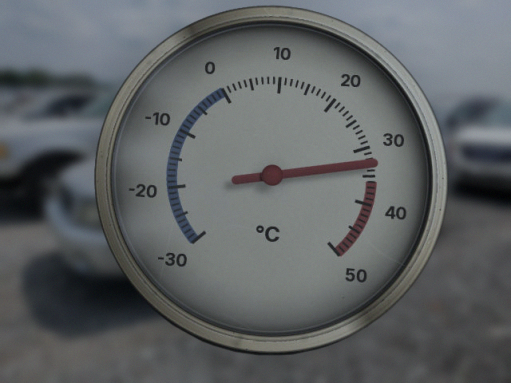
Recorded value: 33 °C
